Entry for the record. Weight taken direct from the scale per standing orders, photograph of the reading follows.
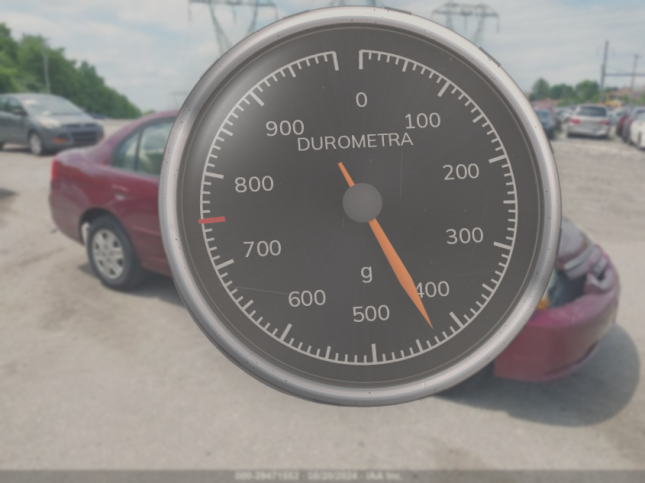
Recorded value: 430 g
